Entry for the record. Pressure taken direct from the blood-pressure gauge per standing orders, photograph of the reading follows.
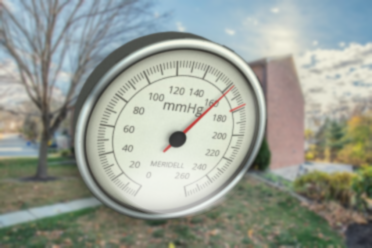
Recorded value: 160 mmHg
